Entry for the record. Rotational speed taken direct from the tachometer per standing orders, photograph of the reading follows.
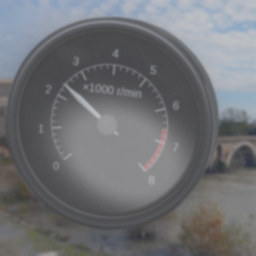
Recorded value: 2400 rpm
